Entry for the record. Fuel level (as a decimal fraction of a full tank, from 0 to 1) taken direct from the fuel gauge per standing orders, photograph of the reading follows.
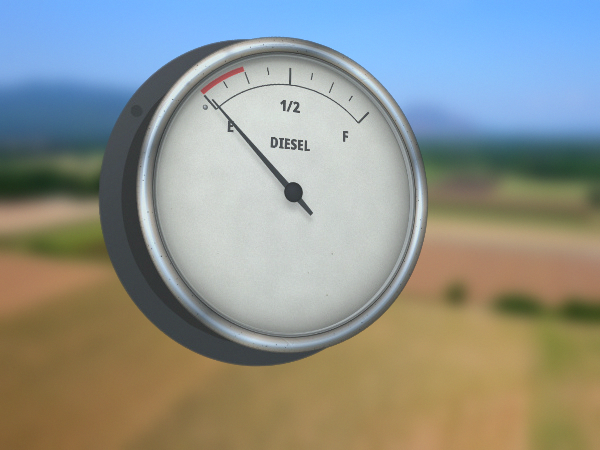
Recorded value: 0
